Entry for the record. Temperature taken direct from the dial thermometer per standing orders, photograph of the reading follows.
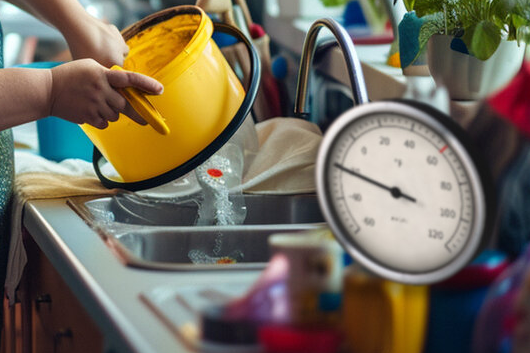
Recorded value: -20 °F
